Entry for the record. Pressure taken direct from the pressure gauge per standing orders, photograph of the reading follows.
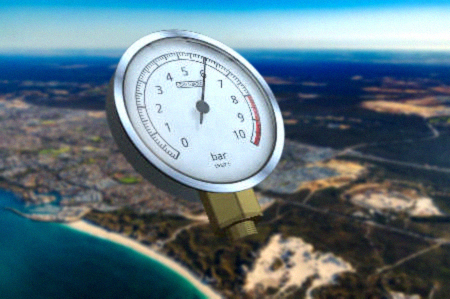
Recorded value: 6 bar
